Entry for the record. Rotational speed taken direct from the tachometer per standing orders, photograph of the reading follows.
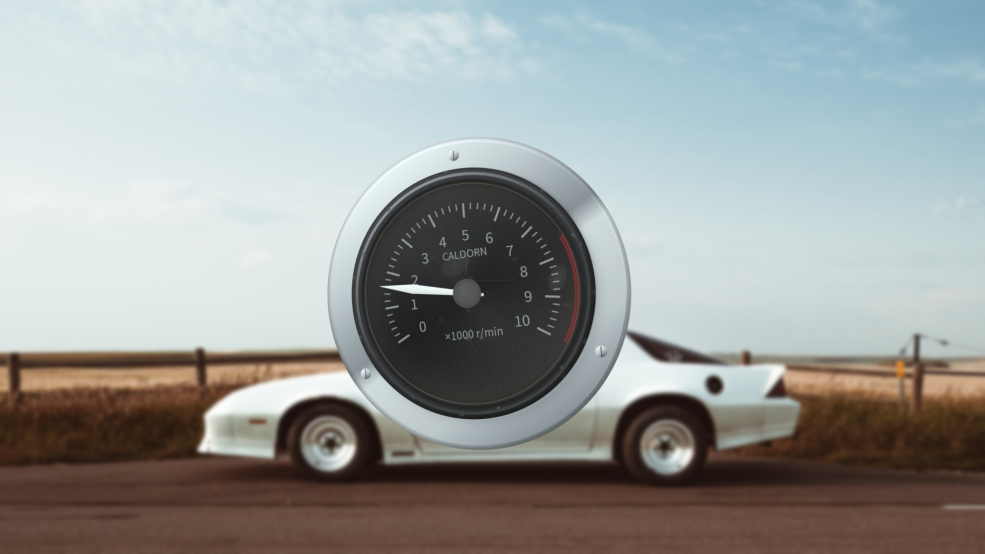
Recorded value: 1600 rpm
